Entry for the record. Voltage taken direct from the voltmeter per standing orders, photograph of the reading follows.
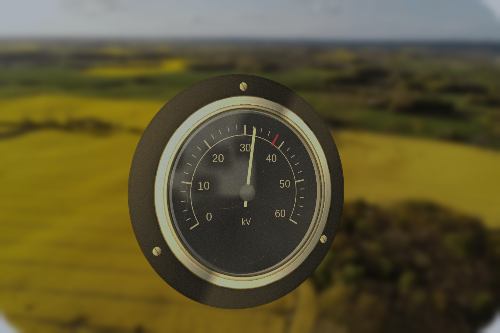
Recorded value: 32 kV
